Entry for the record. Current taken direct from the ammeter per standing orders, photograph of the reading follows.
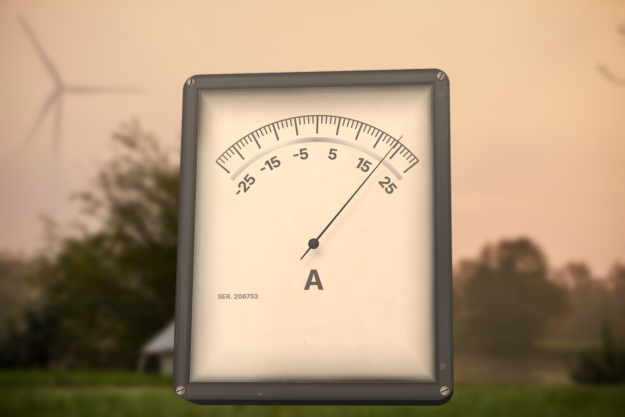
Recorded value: 19 A
